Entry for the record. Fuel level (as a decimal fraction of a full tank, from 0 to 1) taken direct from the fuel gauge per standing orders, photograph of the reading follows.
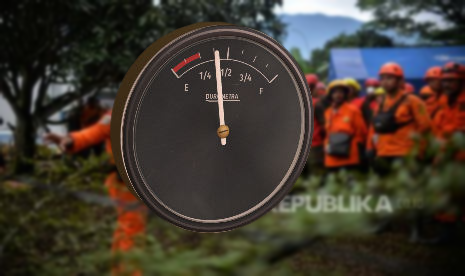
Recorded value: 0.375
